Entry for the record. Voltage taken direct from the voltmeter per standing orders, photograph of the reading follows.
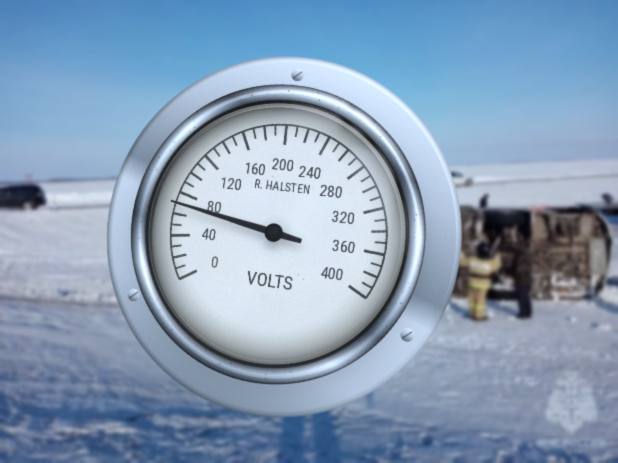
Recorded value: 70 V
